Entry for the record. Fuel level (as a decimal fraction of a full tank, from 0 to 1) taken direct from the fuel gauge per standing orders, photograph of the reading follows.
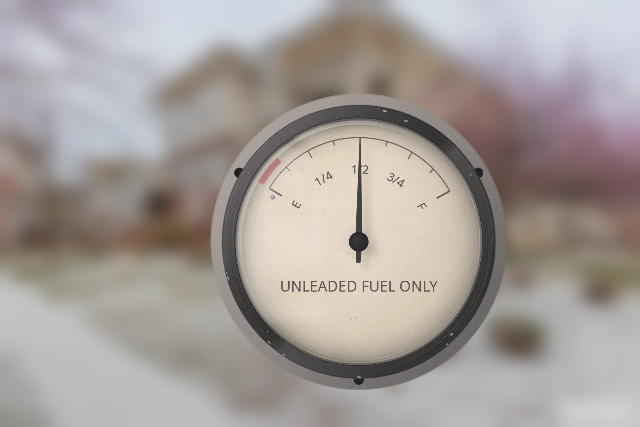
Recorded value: 0.5
